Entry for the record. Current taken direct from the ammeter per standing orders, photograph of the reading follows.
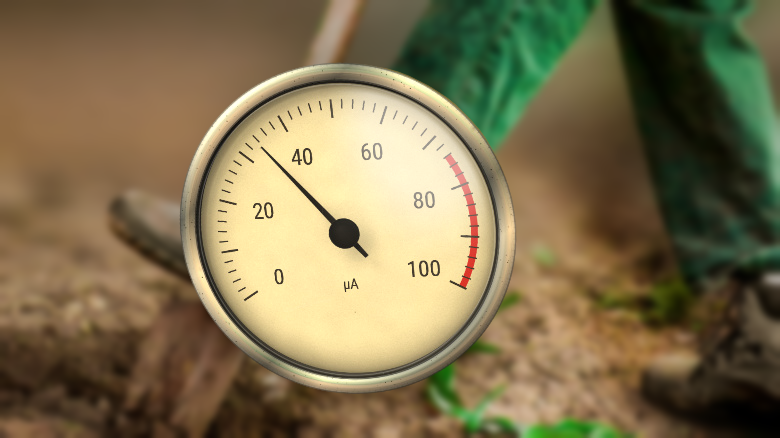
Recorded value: 34 µA
